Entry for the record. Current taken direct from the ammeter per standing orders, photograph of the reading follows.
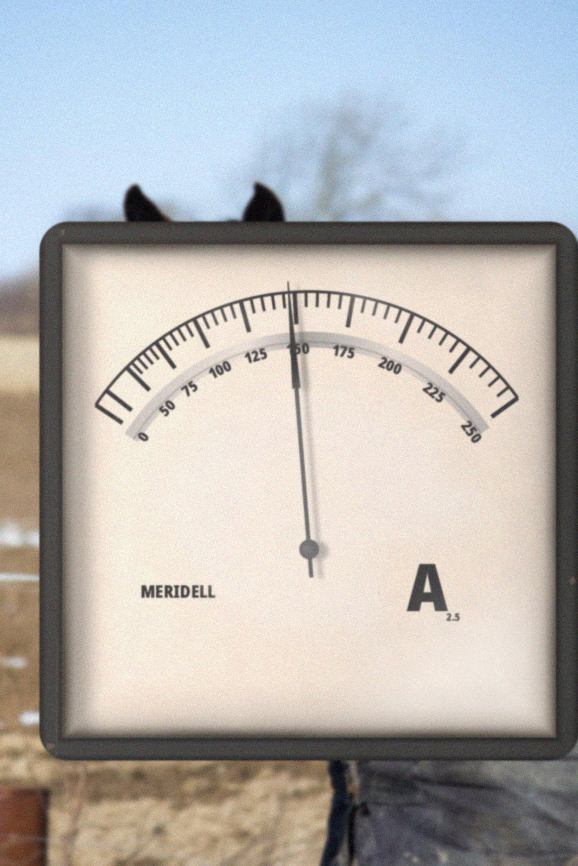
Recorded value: 147.5 A
